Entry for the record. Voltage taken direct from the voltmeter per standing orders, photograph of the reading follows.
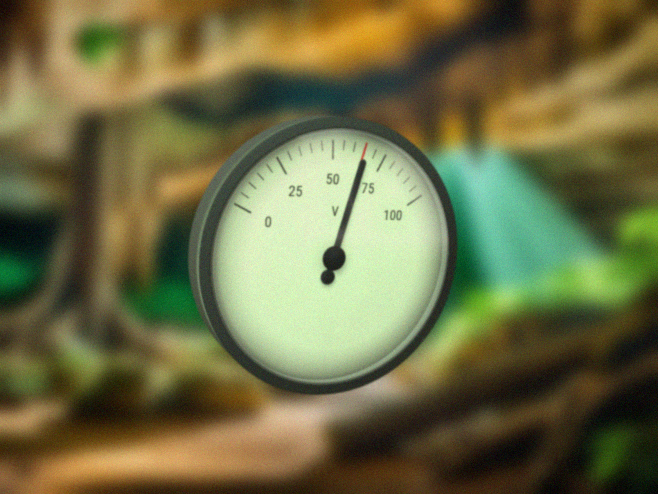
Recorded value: 65 V
